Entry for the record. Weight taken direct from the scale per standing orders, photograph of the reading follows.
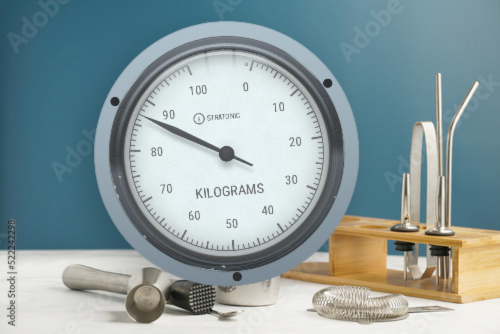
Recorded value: 87 kg
